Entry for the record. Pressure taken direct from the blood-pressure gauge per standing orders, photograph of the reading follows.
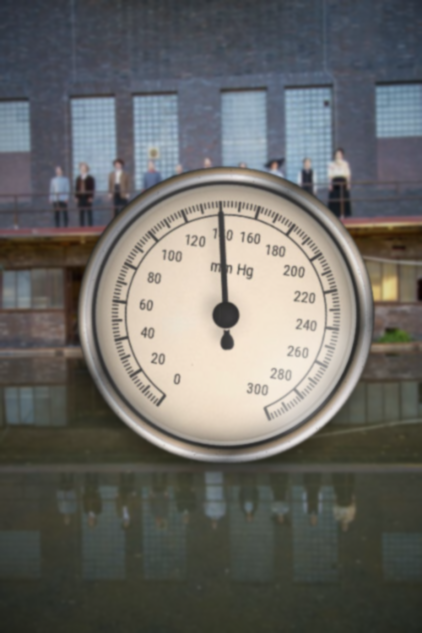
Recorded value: 140 mmHg
